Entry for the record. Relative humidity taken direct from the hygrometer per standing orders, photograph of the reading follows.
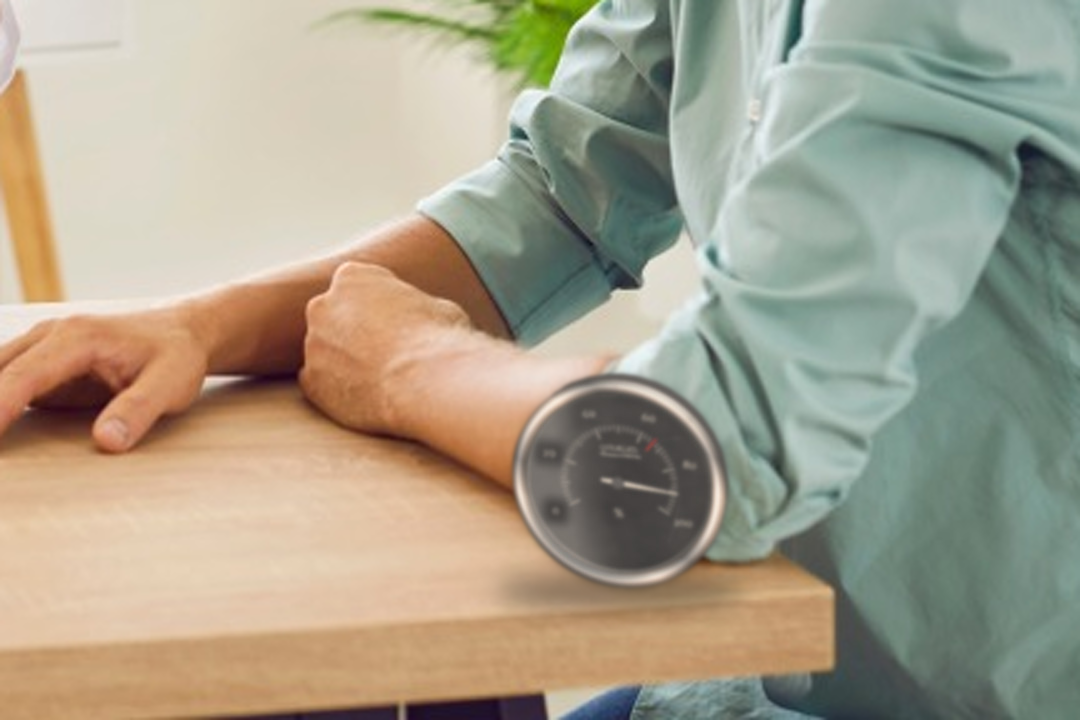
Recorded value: 90 %
